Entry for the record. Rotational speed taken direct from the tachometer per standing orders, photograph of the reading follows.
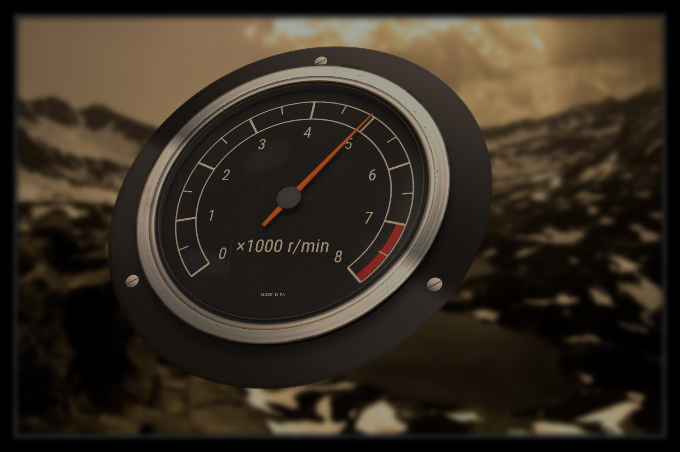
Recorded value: 5000 rpm
